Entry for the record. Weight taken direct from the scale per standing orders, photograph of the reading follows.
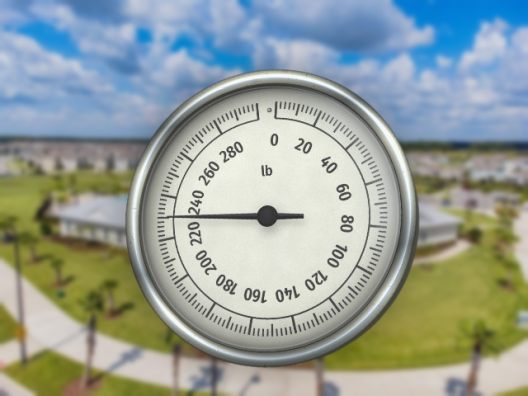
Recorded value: 230 lb
